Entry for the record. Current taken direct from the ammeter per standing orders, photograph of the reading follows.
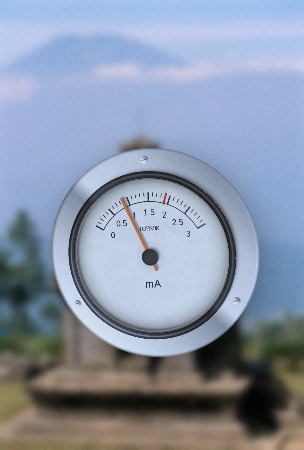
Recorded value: 0.9 mA
